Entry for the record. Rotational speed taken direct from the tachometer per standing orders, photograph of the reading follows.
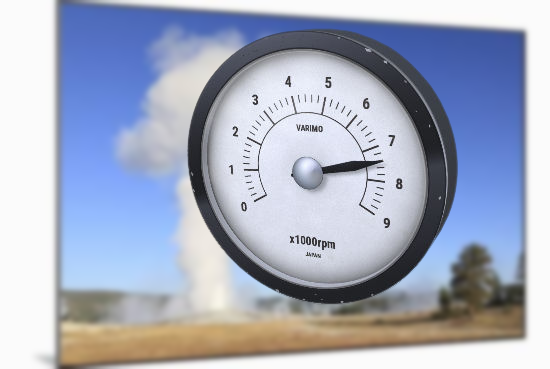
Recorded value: 7400 rpm
